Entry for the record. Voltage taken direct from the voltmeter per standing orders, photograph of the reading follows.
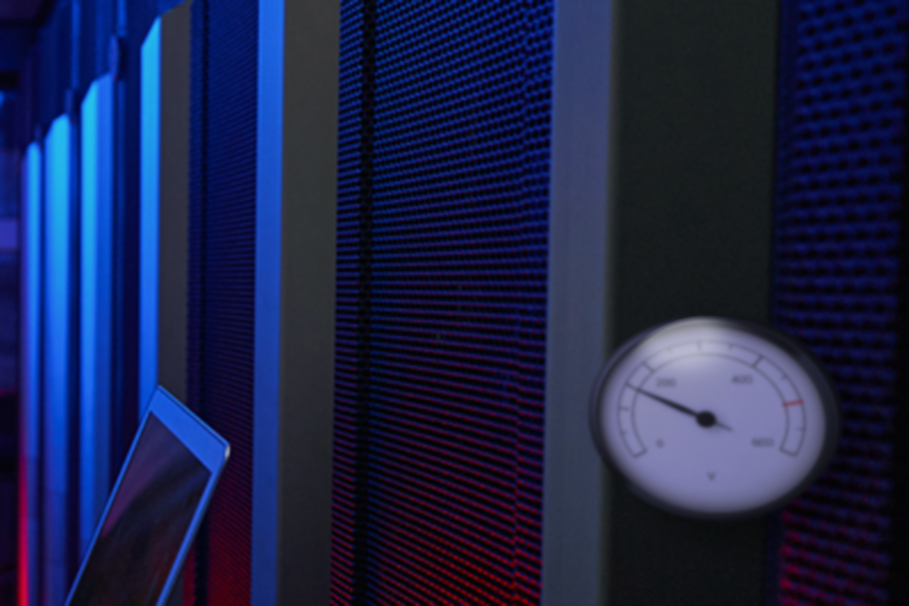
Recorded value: 150 V
